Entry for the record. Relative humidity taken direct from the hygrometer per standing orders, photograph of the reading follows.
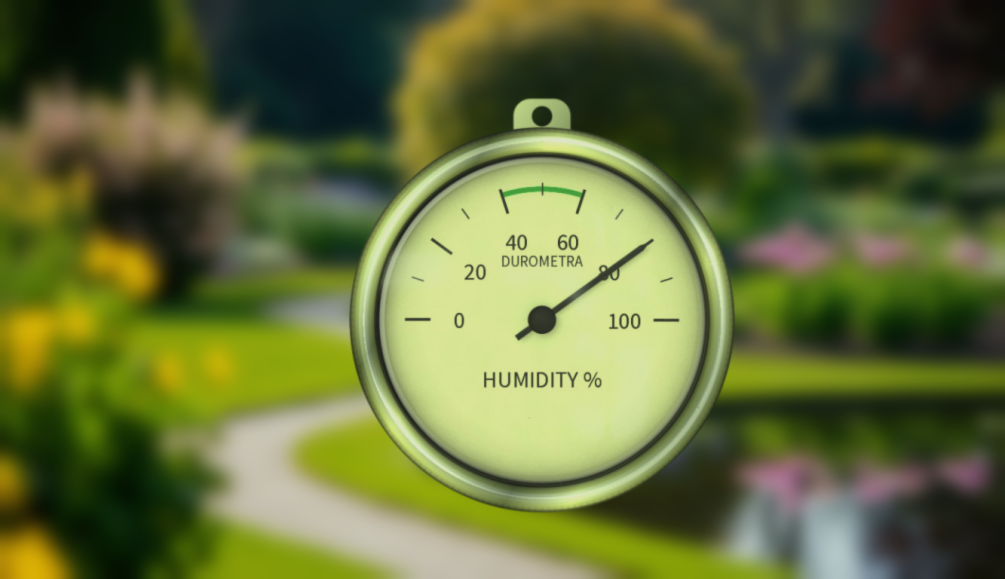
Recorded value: 80 %
